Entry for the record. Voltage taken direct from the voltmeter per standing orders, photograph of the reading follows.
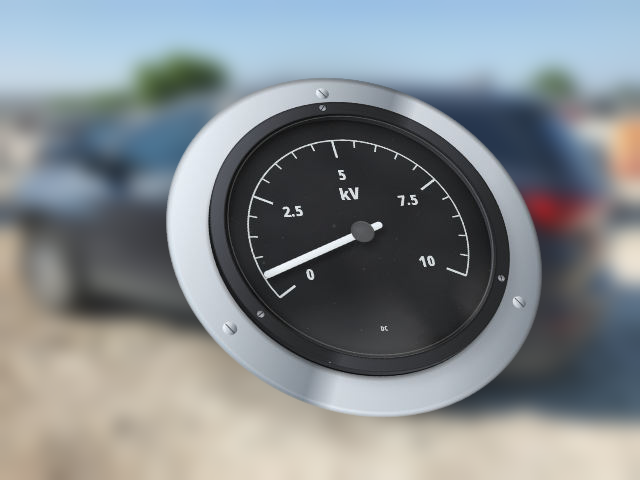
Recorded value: 0.5 kV
